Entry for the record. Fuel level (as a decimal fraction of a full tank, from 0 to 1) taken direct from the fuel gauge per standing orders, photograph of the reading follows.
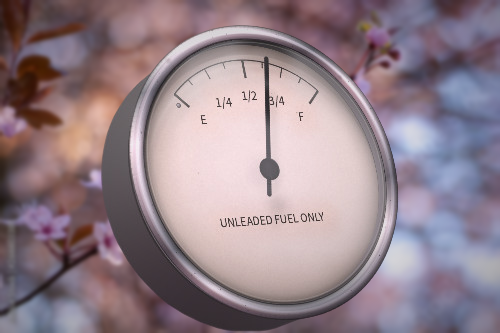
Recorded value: 0.625
